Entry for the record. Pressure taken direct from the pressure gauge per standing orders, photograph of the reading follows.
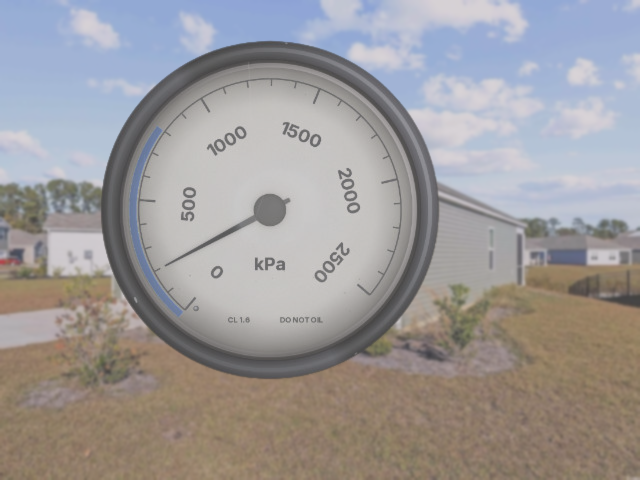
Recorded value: 200 kPa
